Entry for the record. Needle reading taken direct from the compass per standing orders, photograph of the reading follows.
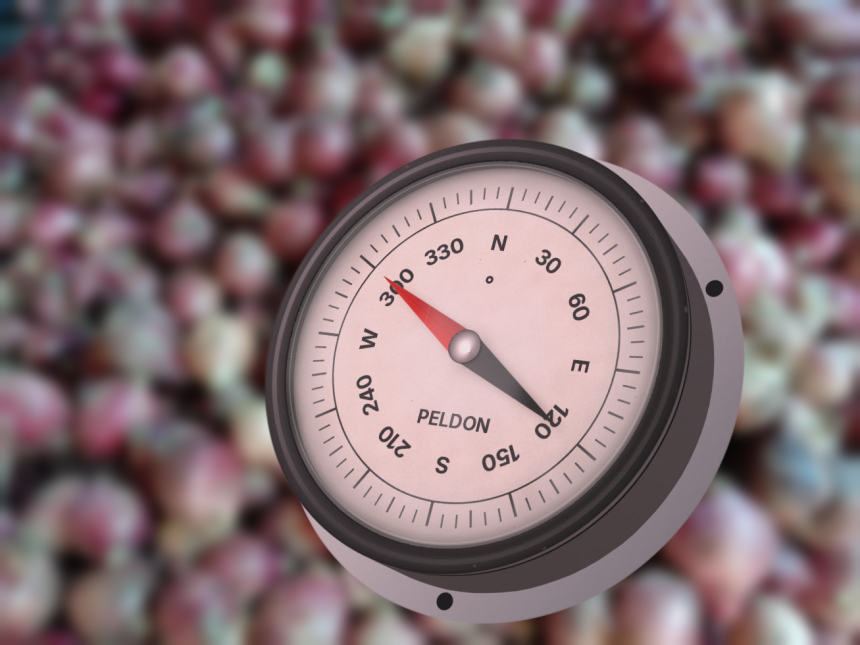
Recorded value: 300 °
